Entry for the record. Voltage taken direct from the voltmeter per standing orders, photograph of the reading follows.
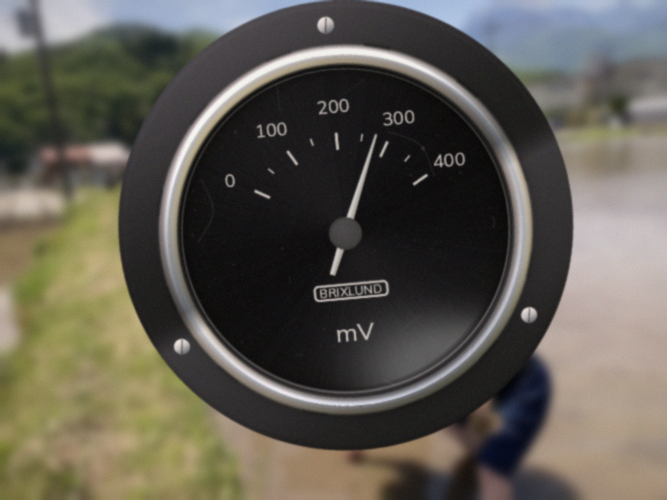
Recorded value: 275 mV
